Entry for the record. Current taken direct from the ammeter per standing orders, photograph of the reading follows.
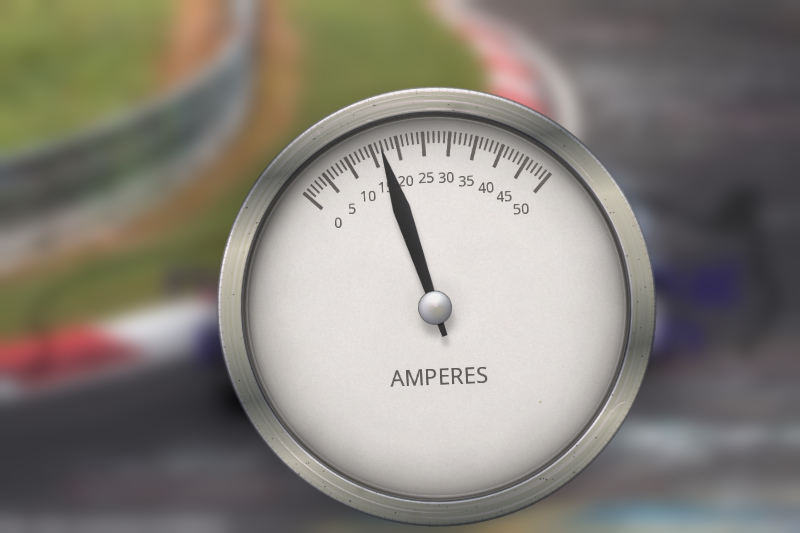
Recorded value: 17 A
